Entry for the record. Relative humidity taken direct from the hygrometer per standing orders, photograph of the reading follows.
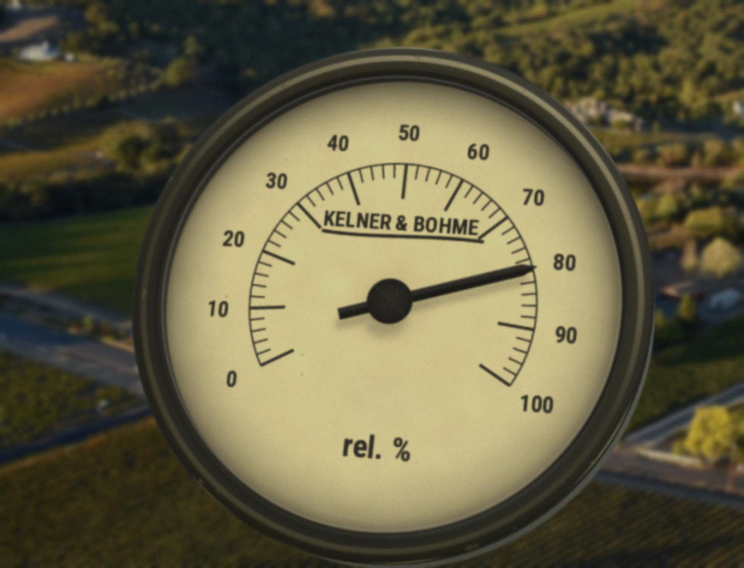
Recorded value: 80 %
